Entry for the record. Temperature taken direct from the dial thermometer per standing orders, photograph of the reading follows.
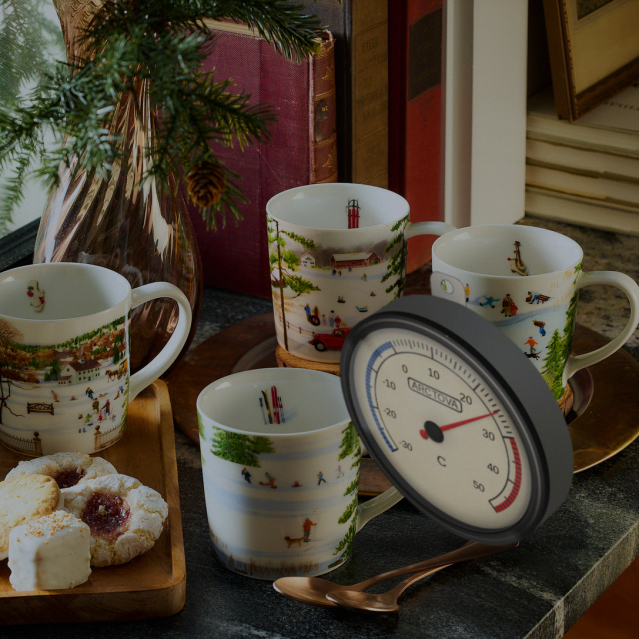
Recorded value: 25 °C
